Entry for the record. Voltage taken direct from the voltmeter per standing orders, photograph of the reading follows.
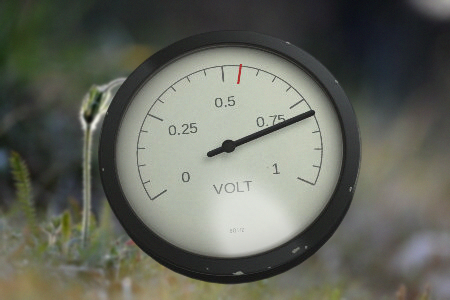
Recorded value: 0.8 V
